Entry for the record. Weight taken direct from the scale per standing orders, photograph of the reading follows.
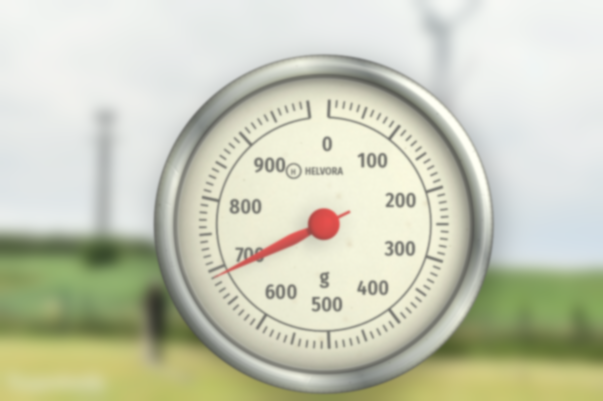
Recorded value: 690 g
